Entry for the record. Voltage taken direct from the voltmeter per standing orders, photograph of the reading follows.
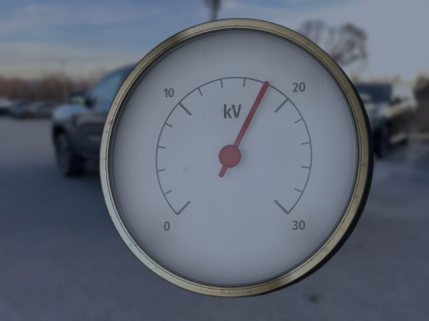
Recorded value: 18 kV
